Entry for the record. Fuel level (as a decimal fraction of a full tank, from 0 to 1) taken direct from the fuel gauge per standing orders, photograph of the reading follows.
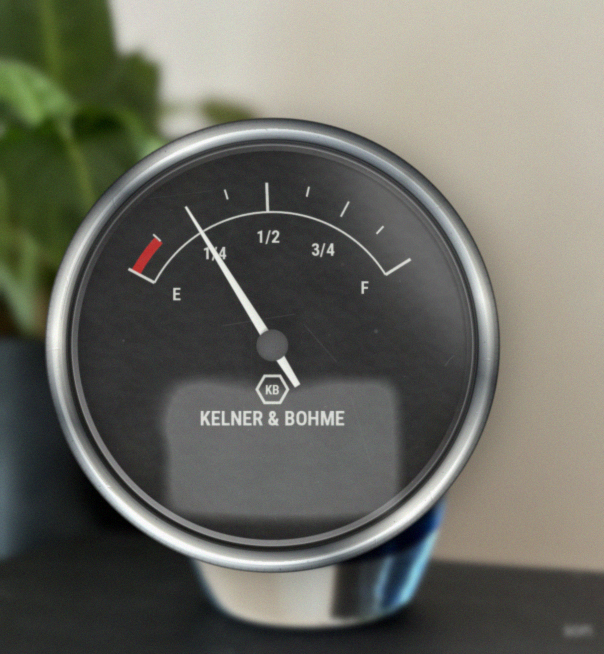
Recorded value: 0.25
